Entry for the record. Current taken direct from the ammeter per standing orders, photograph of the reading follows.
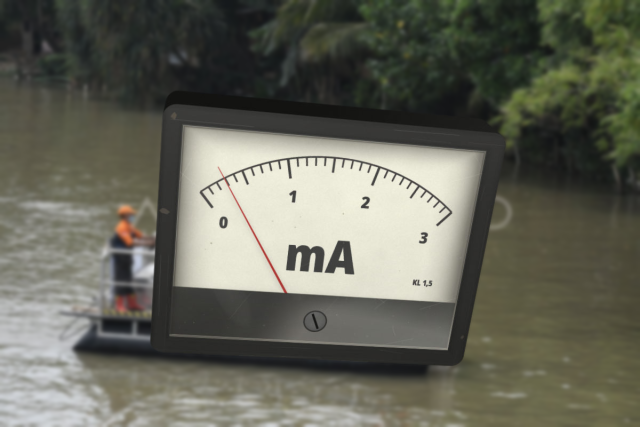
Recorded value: 0.3 mA
